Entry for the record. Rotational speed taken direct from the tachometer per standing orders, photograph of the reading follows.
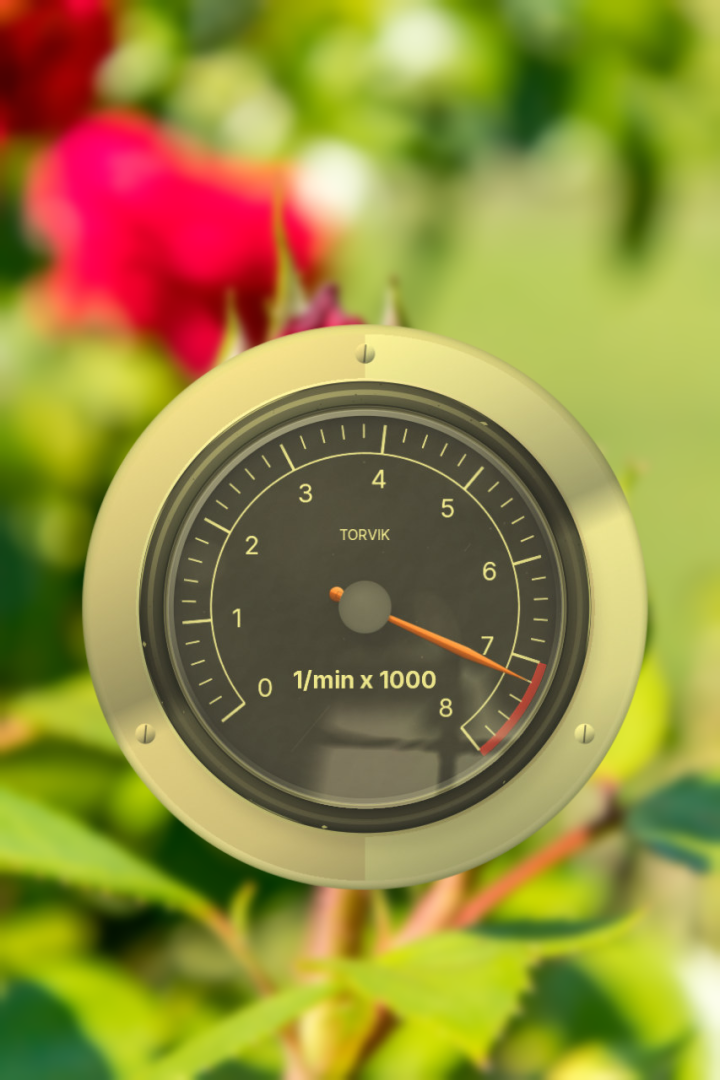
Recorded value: 7200 rpm
